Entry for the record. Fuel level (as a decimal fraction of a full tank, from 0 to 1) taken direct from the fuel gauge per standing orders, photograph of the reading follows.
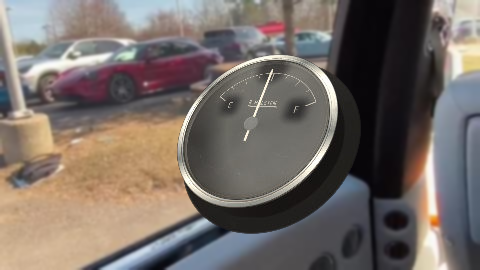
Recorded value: 0.5
